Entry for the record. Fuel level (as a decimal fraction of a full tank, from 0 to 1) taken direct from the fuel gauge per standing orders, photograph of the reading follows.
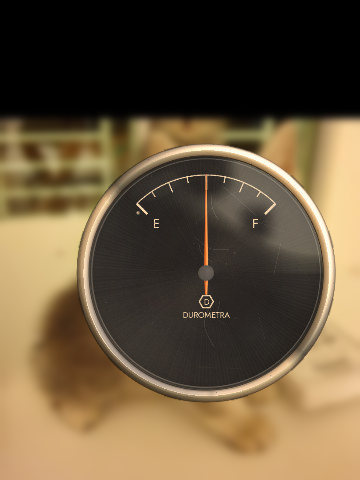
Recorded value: 0.5
